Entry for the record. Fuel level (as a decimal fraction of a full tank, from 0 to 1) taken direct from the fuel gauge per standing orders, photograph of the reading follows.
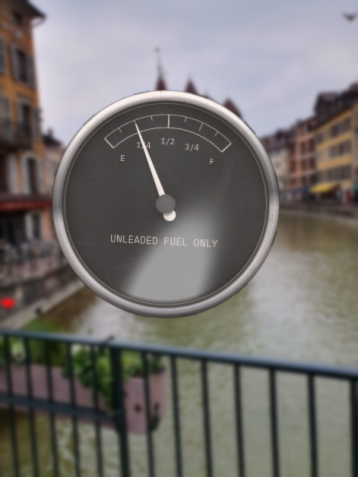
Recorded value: 0.25
